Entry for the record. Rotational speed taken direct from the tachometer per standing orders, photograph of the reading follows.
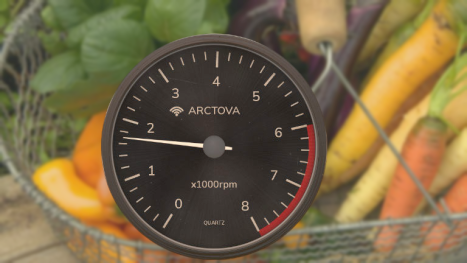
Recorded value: 1700 rpm
